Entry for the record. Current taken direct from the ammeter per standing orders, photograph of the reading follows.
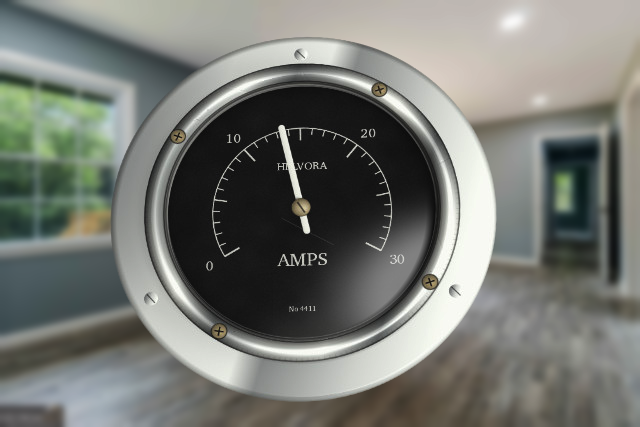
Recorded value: 13.5 A
